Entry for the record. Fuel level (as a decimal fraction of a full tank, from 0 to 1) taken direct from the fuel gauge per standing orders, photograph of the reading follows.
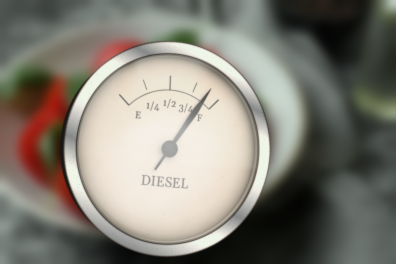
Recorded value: 0.875
